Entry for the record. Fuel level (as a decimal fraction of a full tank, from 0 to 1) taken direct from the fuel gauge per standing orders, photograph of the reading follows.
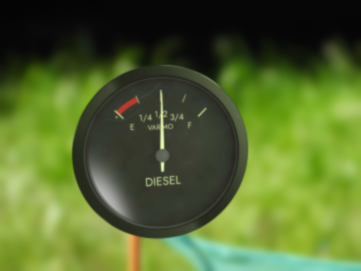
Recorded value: 0.5
